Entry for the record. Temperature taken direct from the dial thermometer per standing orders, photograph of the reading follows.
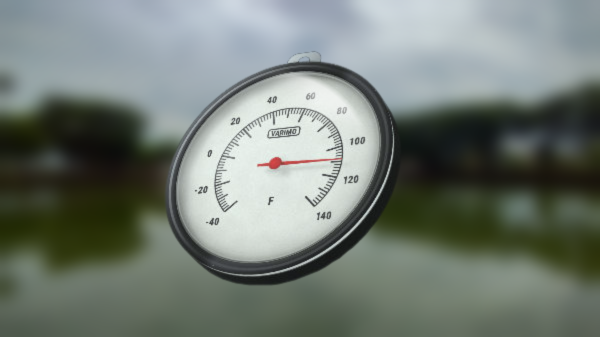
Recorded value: 110 °F
